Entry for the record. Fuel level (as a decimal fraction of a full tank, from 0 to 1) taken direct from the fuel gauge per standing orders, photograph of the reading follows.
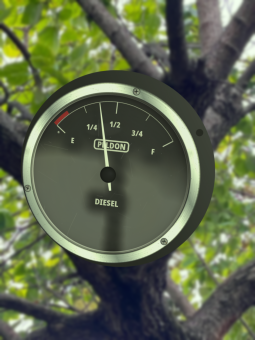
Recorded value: 0.375
